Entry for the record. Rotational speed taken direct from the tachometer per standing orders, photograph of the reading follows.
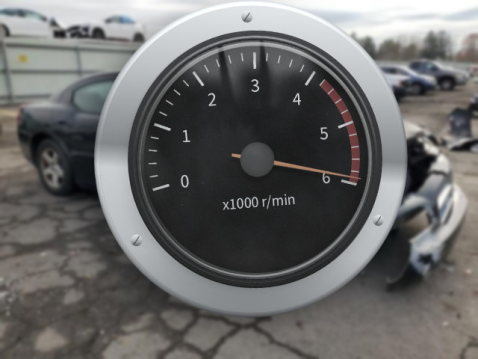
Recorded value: 5900 rpm
